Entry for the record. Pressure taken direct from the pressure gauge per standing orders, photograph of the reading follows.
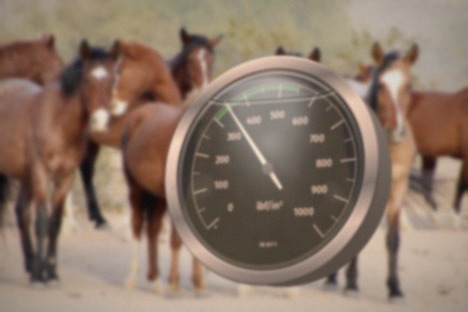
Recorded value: 350 psi
